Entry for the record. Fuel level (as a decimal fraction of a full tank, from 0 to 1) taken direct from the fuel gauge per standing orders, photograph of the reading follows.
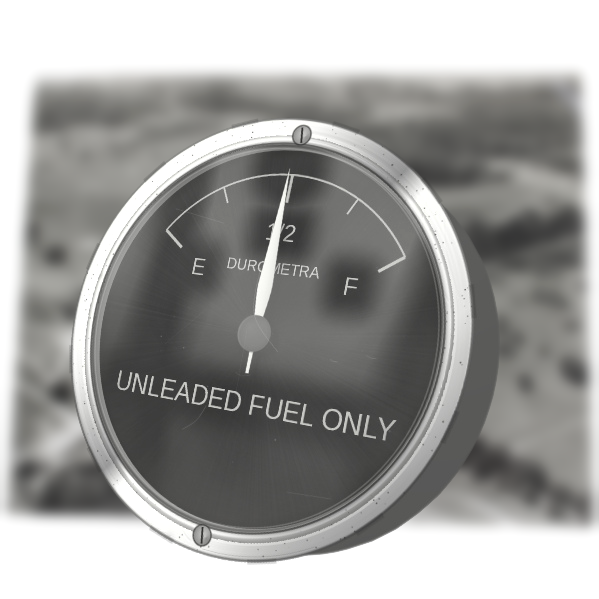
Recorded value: 0.5
